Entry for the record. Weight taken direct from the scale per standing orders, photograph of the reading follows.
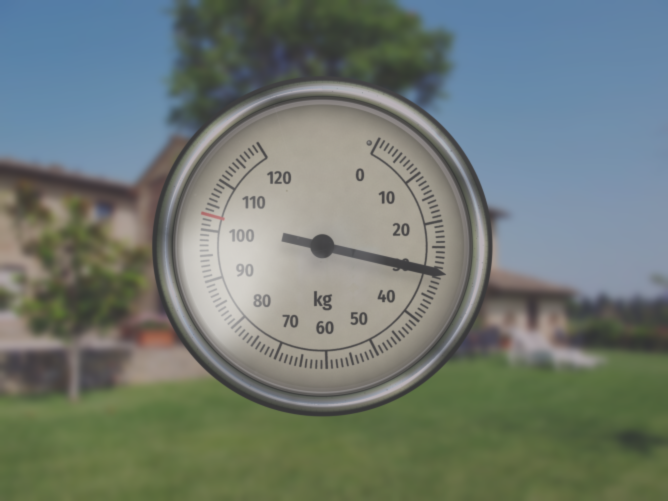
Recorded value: 30 kg
